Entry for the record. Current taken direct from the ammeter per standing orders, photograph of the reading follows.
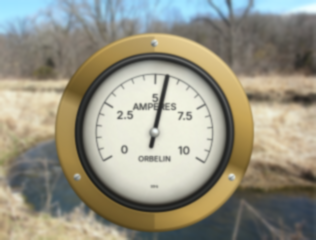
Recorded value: 5.5 A
